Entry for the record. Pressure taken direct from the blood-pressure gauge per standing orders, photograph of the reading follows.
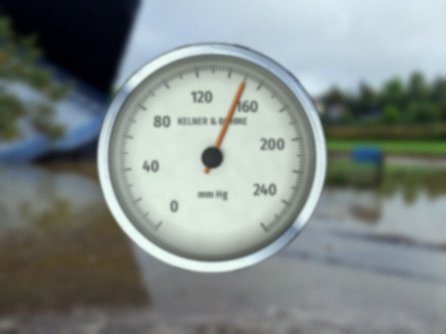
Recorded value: 150 mmHg
